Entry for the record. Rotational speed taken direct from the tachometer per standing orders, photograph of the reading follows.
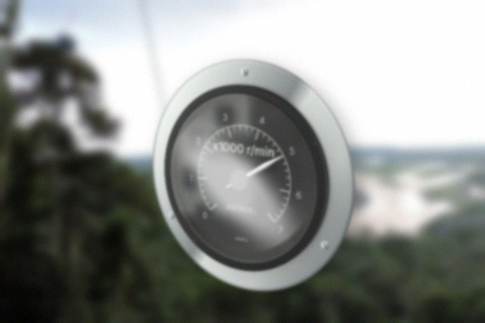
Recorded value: 5000 rpm
